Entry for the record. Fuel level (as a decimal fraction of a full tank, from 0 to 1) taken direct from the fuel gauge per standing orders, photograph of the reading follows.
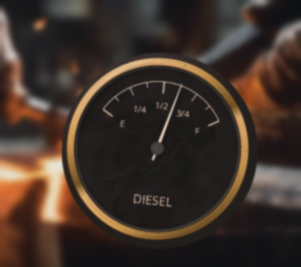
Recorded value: 0.625
